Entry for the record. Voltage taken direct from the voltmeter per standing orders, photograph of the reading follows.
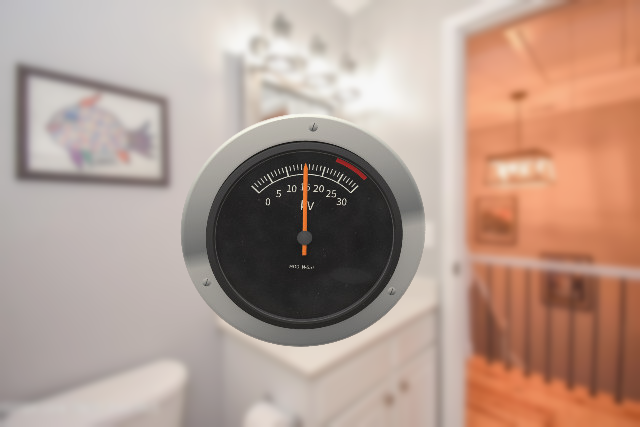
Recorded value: 15 kV
